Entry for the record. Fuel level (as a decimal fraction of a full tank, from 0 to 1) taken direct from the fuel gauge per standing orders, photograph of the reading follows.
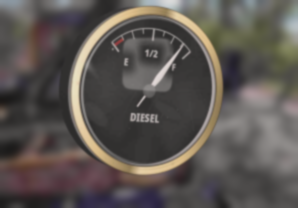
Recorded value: 0.875
